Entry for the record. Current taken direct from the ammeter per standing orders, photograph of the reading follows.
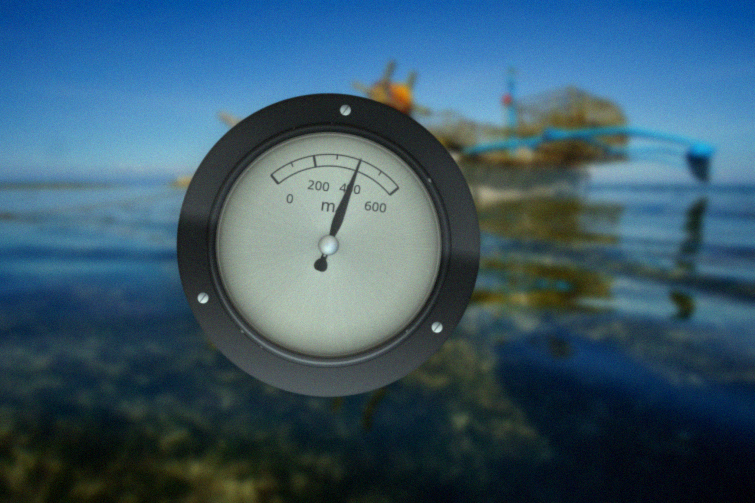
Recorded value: 400 mA
